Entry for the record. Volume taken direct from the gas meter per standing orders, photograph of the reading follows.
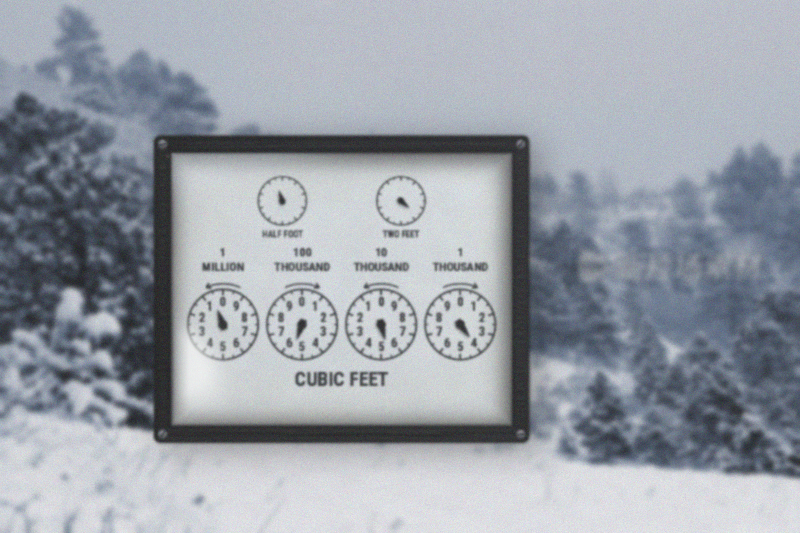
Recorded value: 55400 ft³
